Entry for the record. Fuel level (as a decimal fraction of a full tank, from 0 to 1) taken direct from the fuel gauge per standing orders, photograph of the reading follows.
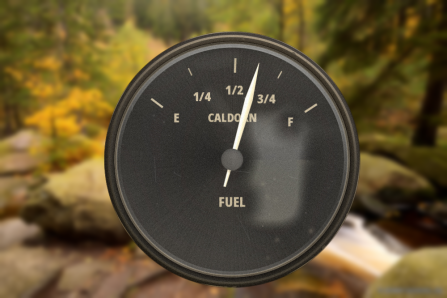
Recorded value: 0.625
